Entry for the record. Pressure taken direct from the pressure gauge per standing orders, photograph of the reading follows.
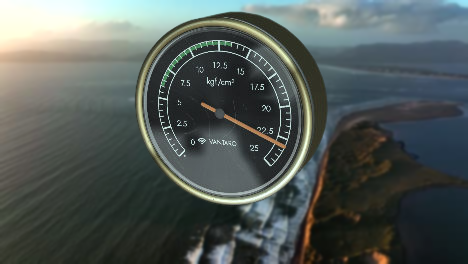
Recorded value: 23 kg/cm²
